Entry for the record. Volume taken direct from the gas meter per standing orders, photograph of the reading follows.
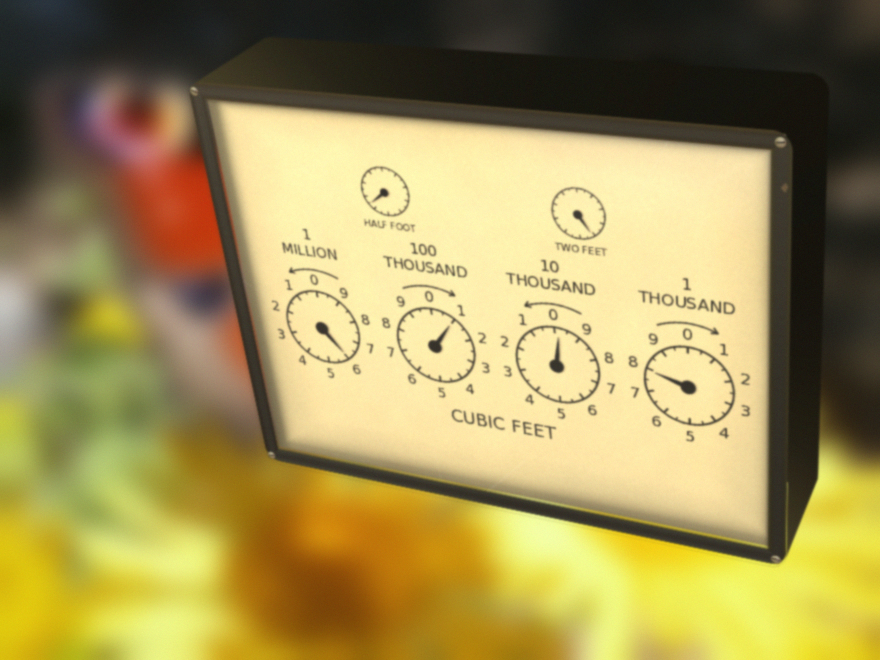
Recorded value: 609800 ft³
